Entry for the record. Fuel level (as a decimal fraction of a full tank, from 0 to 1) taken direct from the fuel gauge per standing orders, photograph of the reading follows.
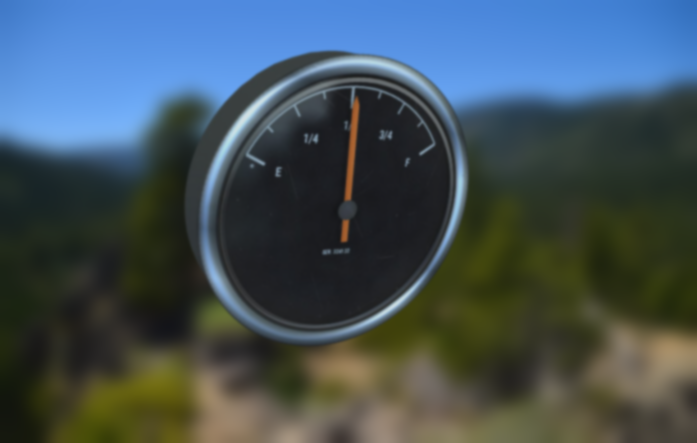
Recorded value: 0.5
